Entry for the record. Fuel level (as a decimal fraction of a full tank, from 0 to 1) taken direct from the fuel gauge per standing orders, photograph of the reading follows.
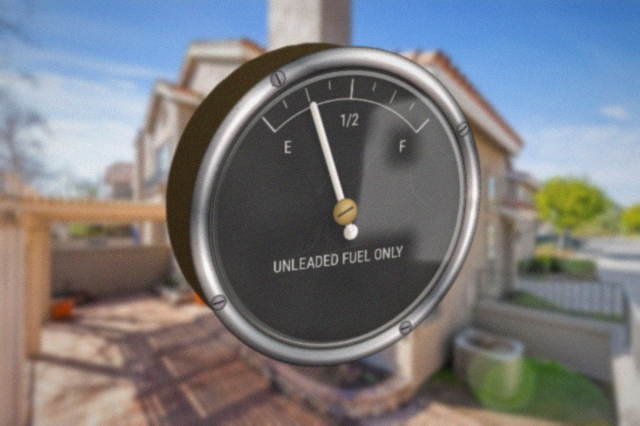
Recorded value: 0.25
